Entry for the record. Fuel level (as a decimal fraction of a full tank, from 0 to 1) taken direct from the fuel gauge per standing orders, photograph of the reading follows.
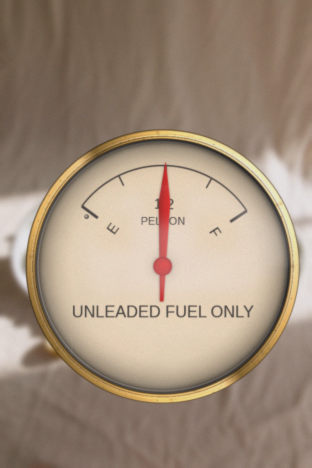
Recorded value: 0.5
